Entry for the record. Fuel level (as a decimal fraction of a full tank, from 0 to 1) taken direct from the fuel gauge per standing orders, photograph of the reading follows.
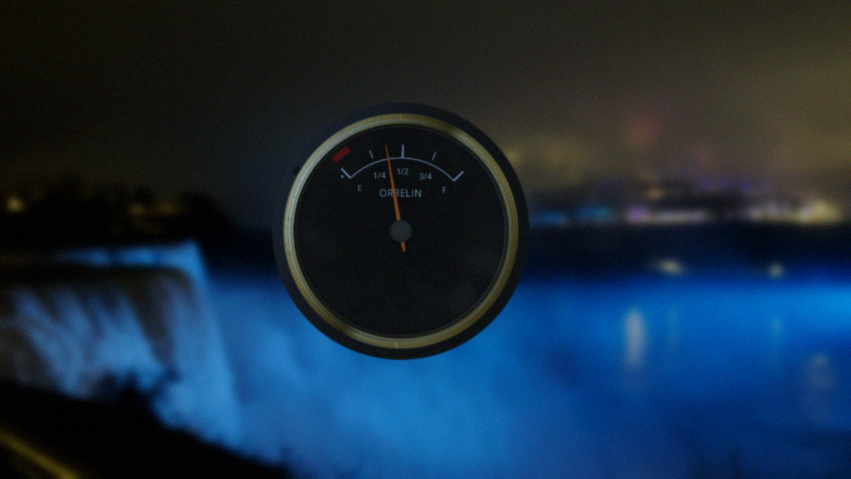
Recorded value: 0.375
